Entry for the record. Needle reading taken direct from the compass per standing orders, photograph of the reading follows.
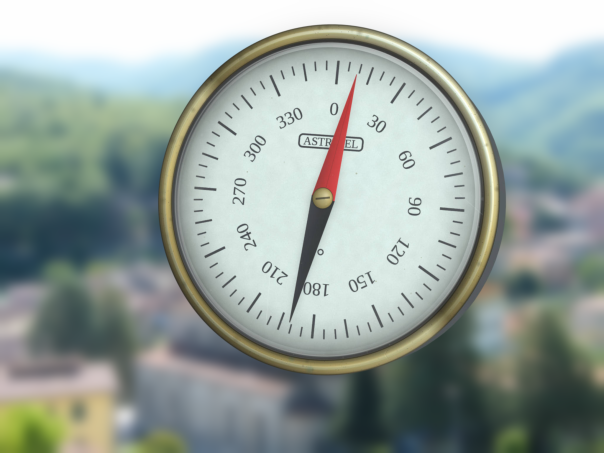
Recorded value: 10 °
